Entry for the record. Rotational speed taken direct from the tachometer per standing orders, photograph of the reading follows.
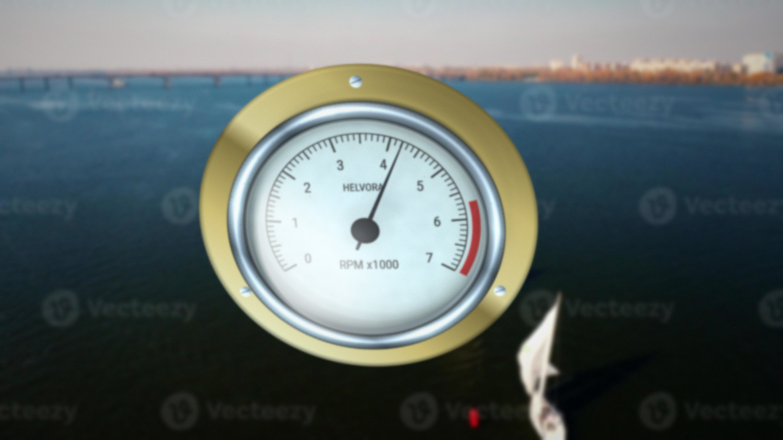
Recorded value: 4200 rpm
